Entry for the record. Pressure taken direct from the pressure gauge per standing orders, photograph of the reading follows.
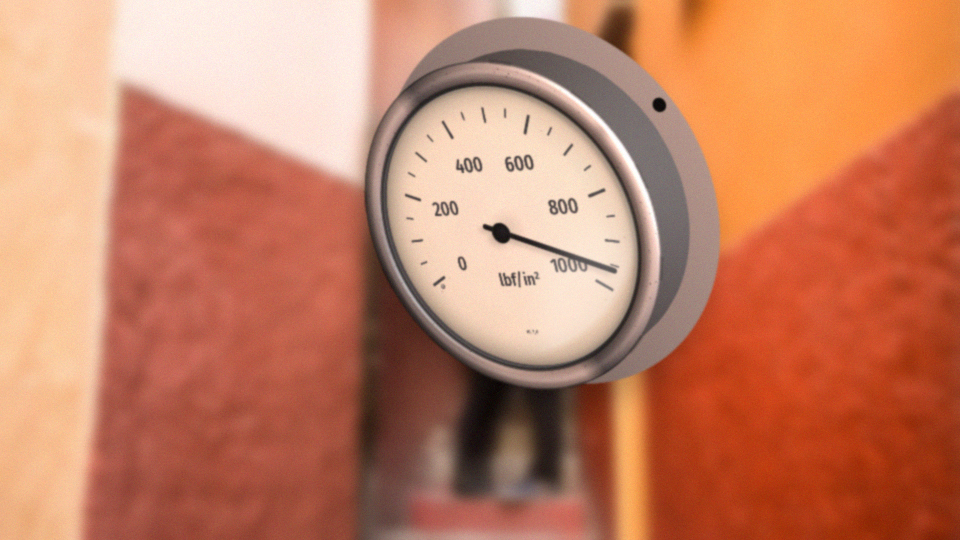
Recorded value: 950 psi
